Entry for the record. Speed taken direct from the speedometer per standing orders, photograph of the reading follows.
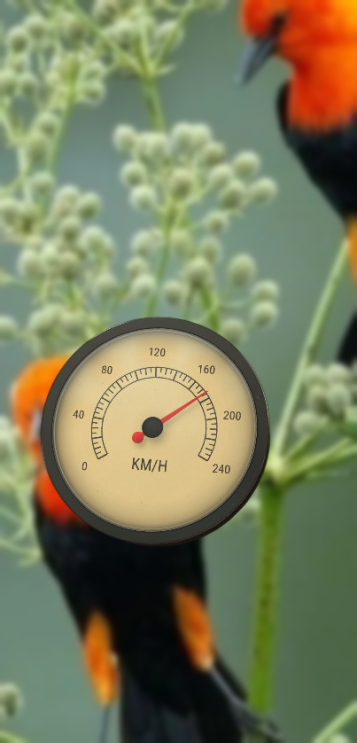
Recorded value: 175 km/h
